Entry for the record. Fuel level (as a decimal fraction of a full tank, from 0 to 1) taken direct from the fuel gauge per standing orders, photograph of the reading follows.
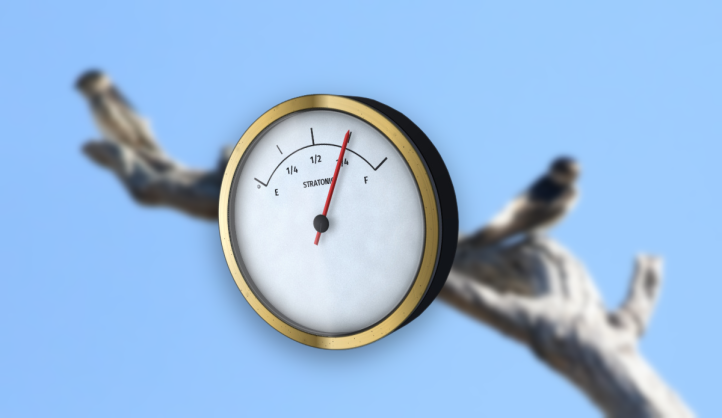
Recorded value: 0.75
